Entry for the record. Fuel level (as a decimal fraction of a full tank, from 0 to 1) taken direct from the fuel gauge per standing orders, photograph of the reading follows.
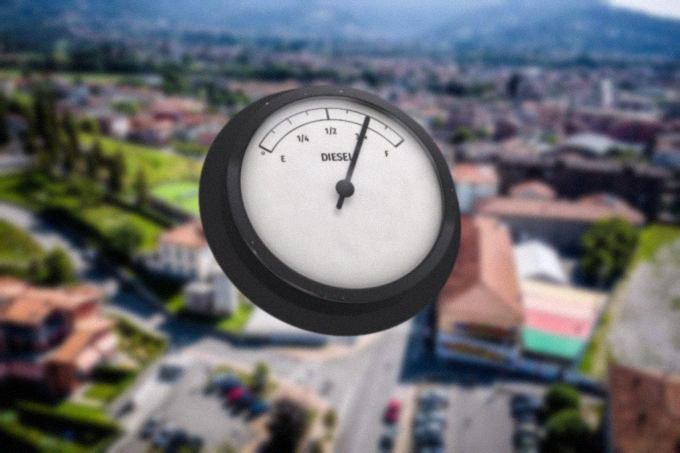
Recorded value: 0.75
